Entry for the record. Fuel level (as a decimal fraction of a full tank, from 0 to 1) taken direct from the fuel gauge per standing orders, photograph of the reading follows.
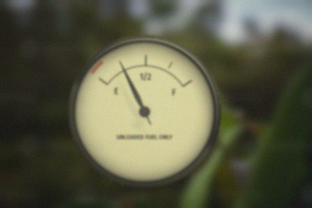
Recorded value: 0.25
